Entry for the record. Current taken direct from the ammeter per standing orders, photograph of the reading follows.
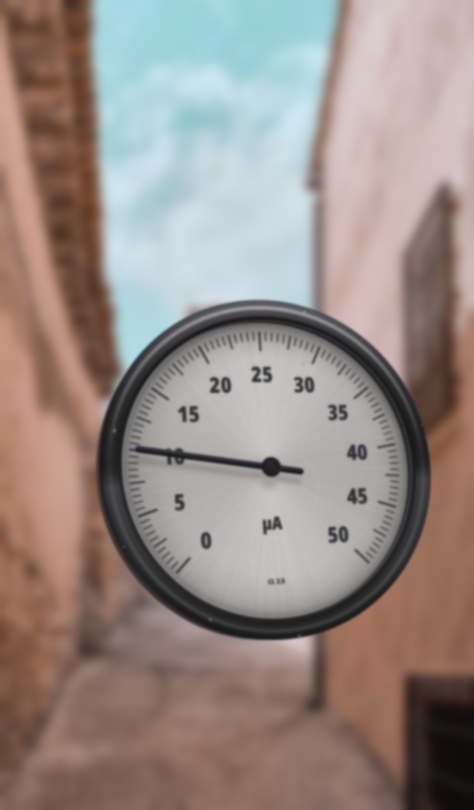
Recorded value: 10 µA
